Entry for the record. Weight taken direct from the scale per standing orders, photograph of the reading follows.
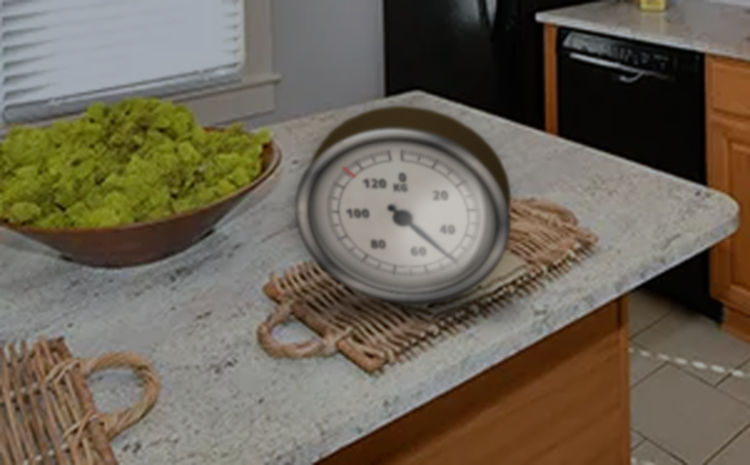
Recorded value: 50 kg
